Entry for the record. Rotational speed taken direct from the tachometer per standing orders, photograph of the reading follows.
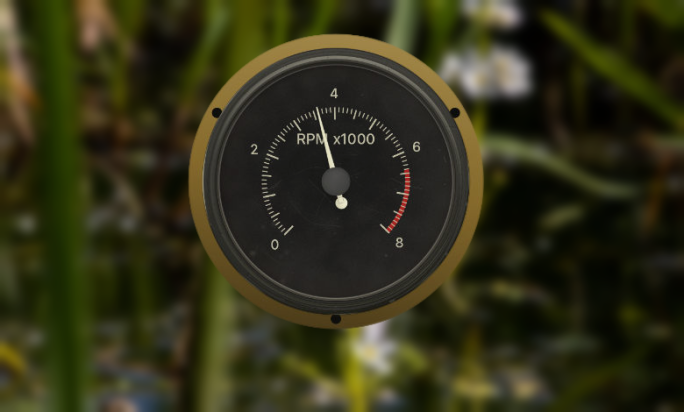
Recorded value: 3600 rpm
